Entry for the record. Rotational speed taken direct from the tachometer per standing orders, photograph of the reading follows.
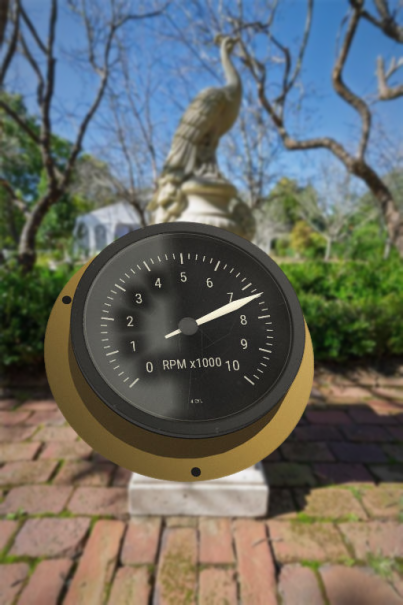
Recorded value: 7400 rpm
